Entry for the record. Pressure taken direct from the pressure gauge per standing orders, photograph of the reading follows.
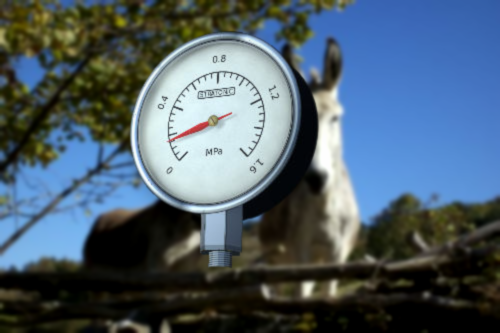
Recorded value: 0.15 MPa
